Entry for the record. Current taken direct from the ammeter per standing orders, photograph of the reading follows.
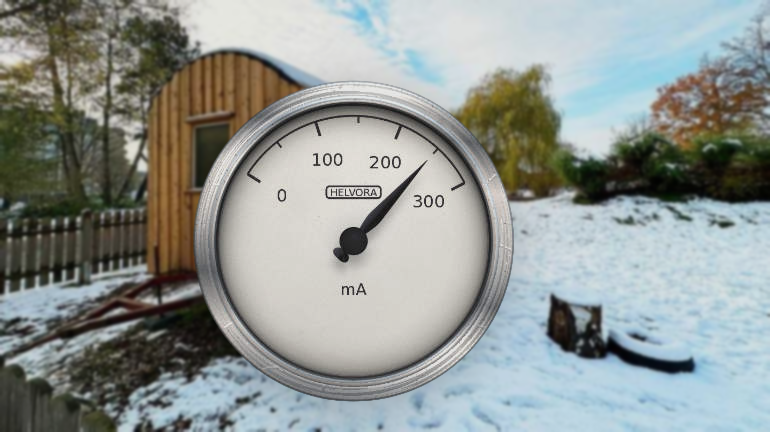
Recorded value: 250 mA
